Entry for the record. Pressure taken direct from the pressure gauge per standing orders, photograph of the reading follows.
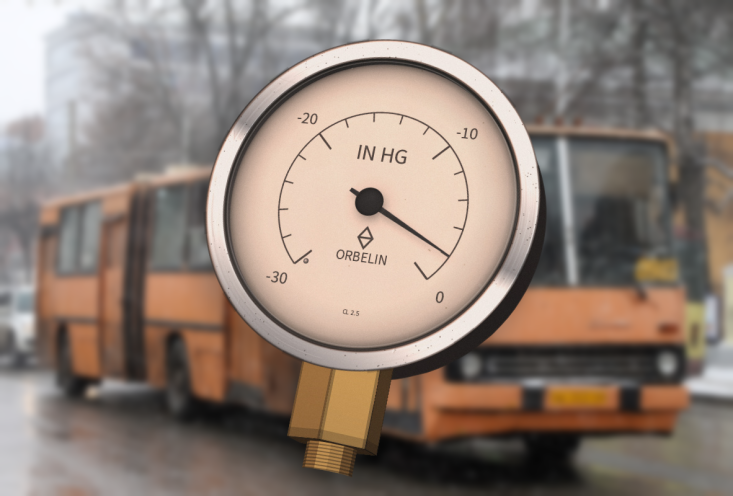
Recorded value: -2 inHg
